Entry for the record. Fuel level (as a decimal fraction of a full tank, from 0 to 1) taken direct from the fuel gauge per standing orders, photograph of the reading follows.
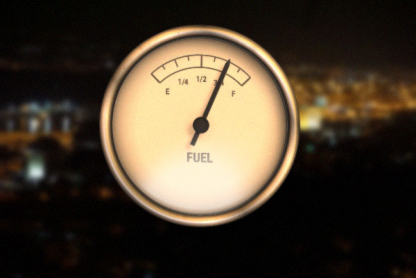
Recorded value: 0.75
